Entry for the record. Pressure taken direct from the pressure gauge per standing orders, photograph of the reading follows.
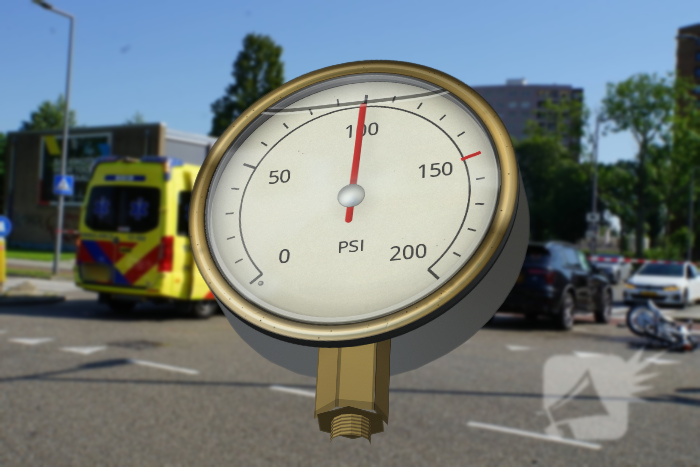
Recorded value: 100 psi
